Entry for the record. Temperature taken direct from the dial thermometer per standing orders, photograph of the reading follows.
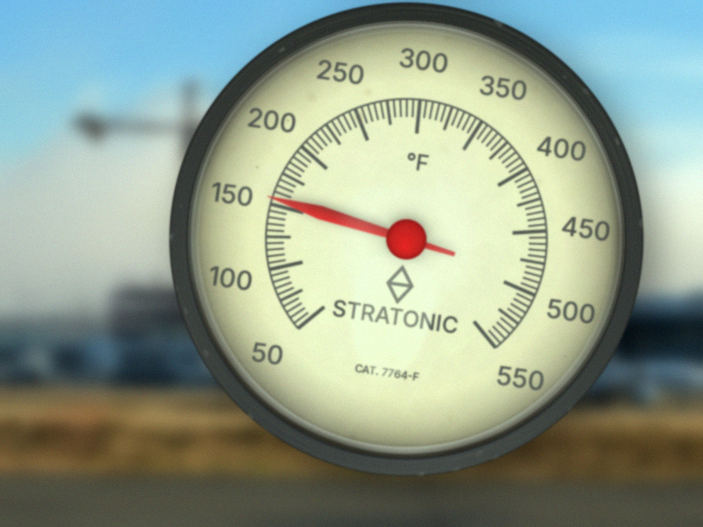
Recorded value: 155 °F
